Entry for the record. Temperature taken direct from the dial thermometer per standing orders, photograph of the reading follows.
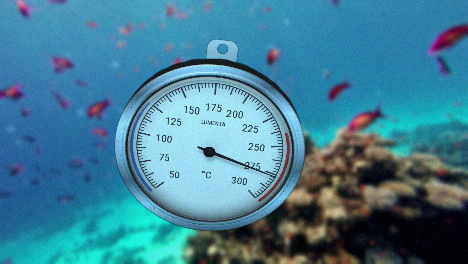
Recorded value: 275 °C
